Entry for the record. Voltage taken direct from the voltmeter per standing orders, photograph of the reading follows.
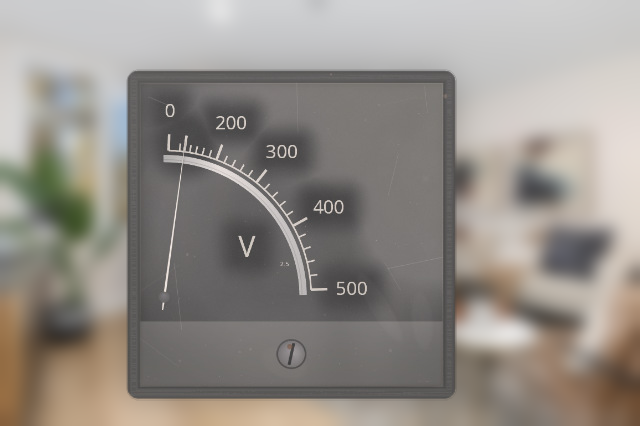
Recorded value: 100 V
